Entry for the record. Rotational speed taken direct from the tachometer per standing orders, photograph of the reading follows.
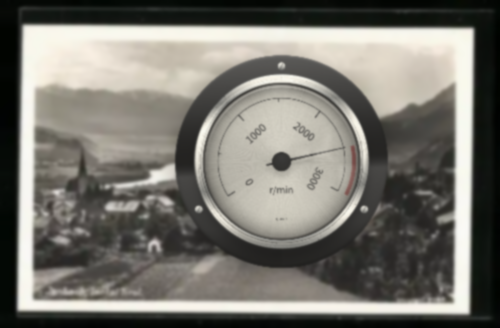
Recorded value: 2500 rpm
